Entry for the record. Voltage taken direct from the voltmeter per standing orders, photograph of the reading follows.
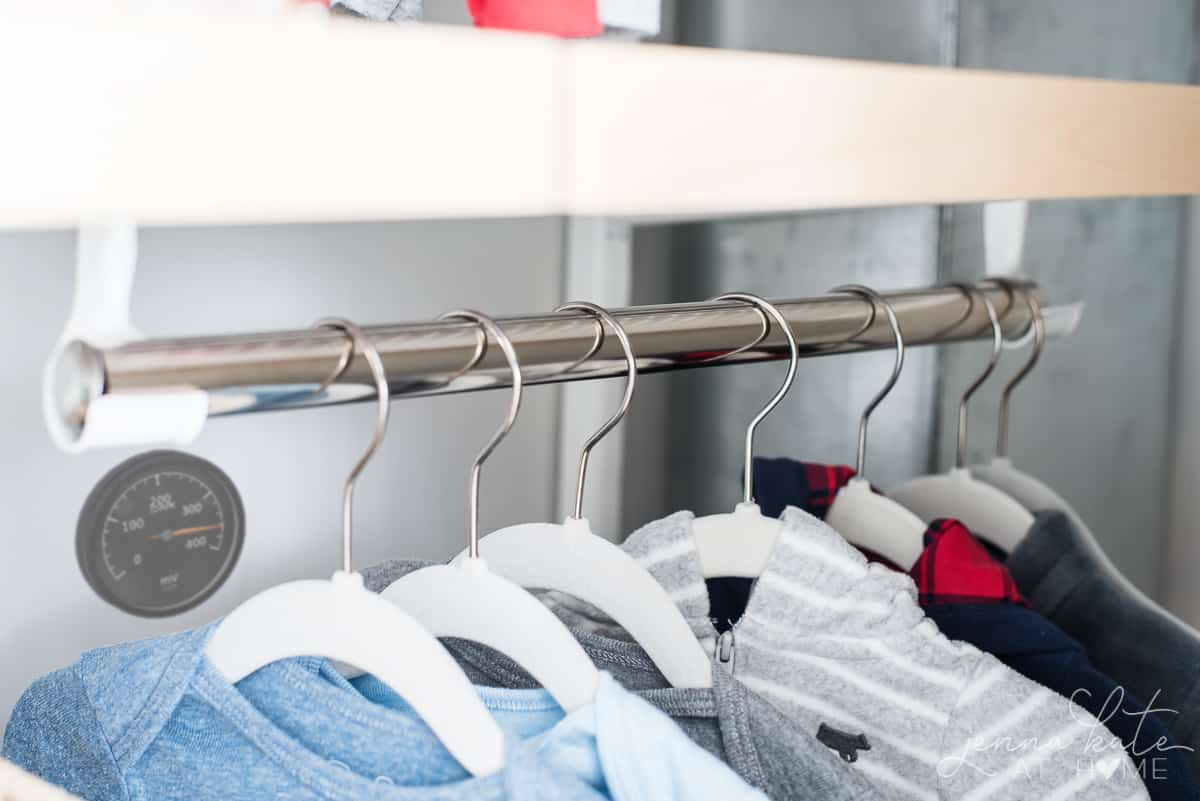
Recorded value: 360 mV
